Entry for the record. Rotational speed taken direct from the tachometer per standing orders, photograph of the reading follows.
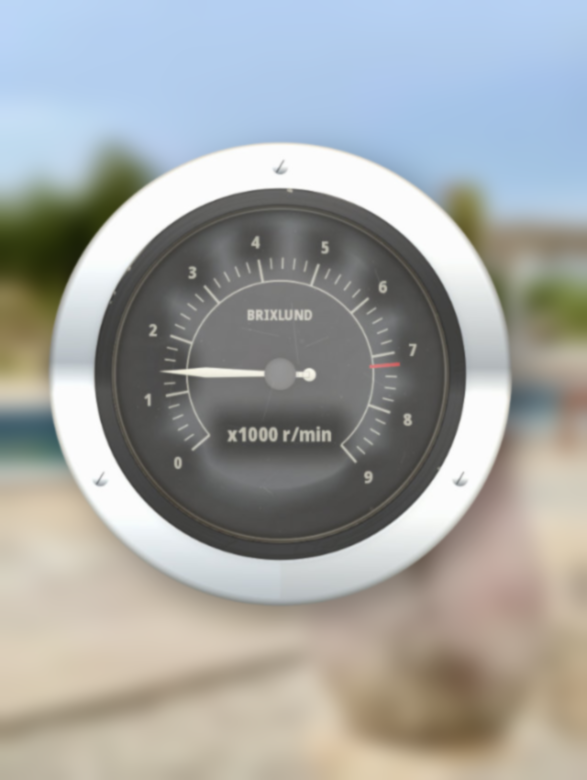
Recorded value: 1400 rpm
